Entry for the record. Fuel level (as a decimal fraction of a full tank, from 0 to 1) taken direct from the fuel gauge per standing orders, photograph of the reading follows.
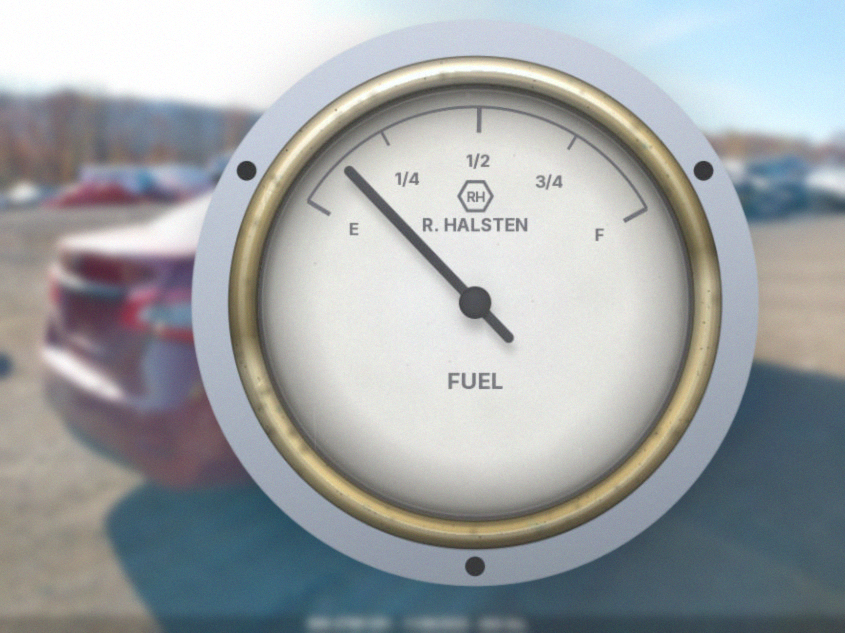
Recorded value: 0.125
